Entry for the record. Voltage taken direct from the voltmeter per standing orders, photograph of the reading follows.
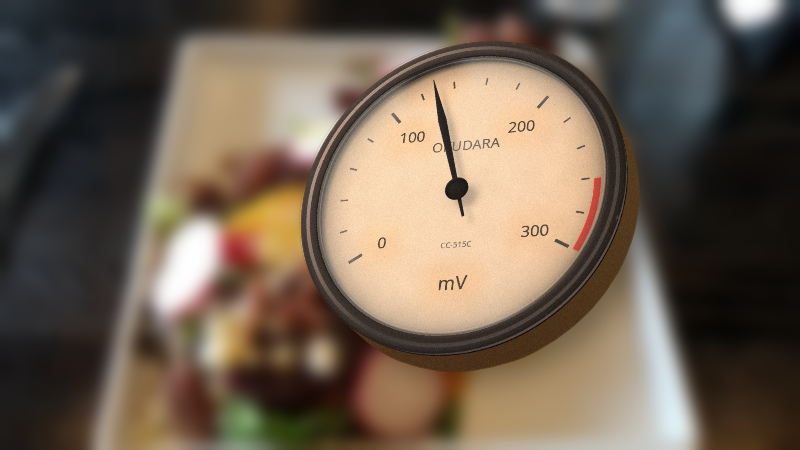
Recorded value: 130 mV
